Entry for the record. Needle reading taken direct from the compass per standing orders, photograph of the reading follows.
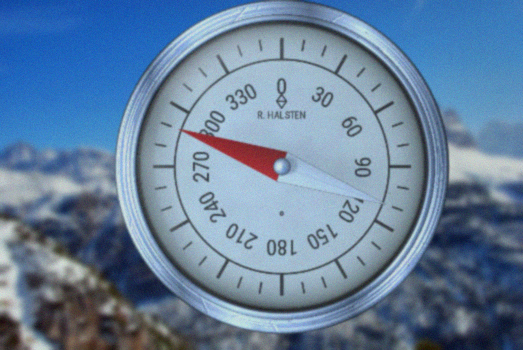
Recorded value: 290 °
